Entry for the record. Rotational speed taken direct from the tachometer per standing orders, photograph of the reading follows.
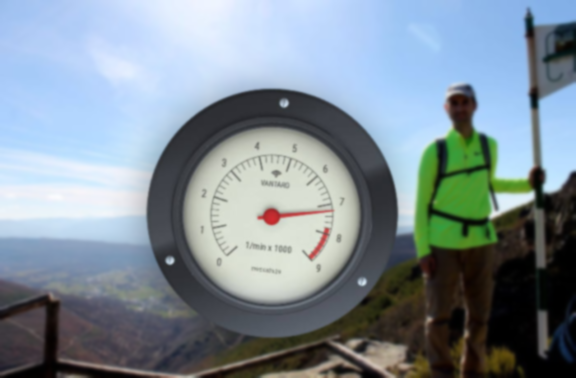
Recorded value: 7200 rpm
